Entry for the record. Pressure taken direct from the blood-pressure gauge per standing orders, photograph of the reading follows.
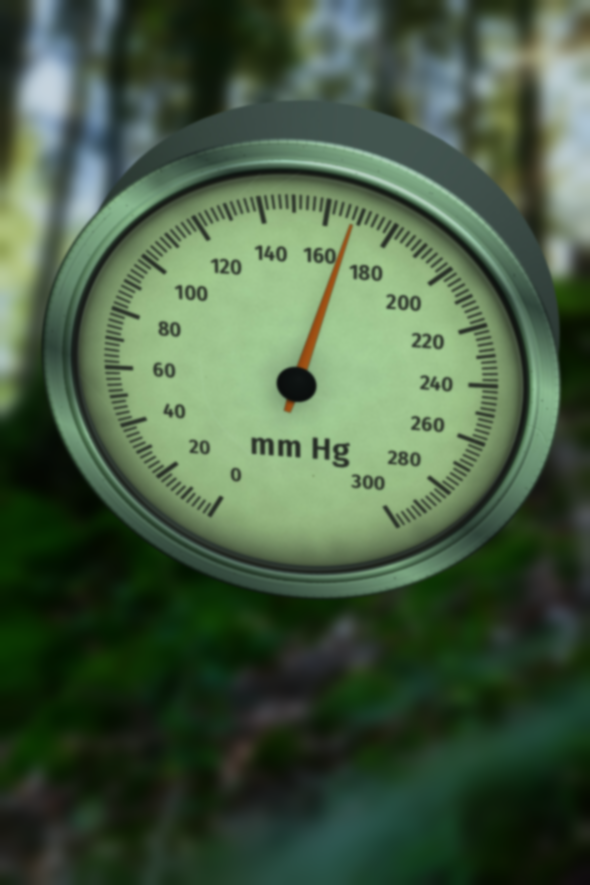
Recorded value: 168 mmHg
